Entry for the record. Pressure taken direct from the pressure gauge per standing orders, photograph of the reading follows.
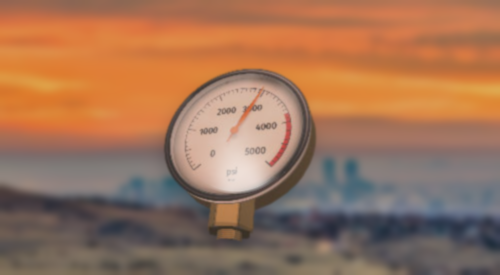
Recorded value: 3000 psi
